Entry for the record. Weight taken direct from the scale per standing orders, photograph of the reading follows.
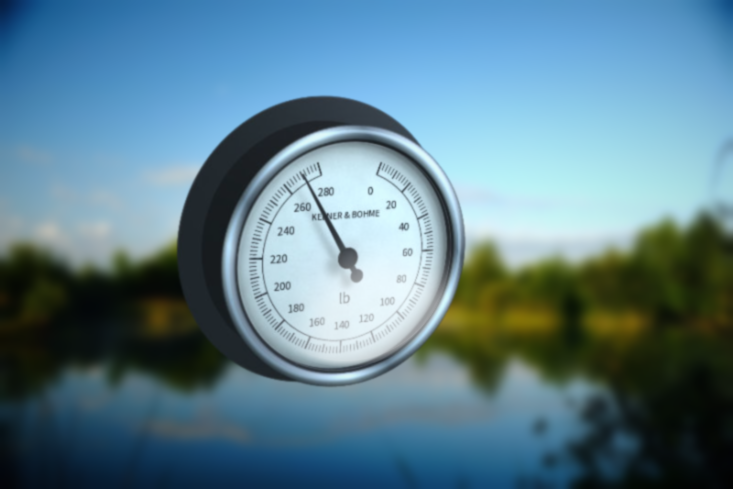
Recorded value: 270 lb
